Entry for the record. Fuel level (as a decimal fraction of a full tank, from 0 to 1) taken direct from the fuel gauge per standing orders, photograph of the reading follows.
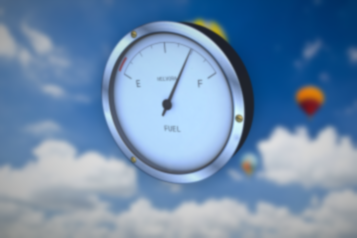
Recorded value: 0.75
